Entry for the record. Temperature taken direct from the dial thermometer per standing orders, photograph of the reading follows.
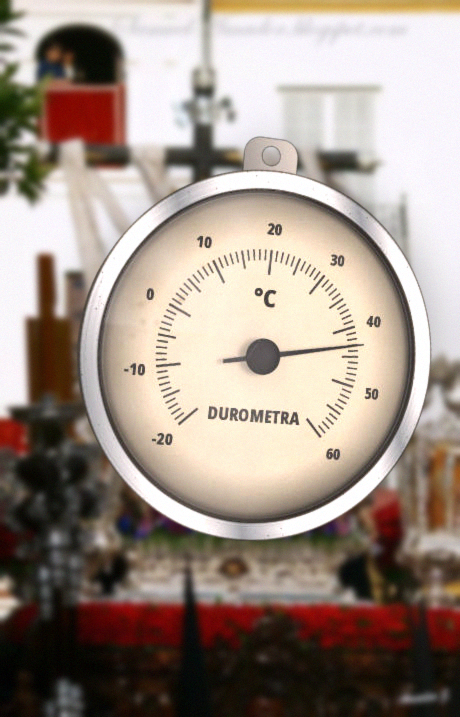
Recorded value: 43 °C
